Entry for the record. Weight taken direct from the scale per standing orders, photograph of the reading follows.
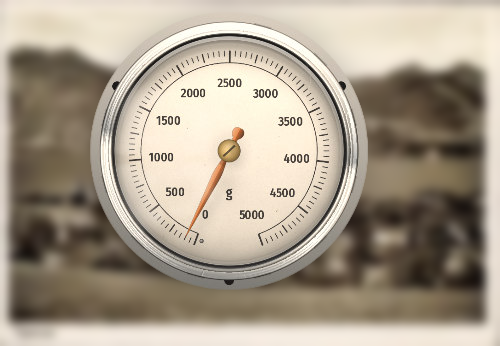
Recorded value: 100 g
